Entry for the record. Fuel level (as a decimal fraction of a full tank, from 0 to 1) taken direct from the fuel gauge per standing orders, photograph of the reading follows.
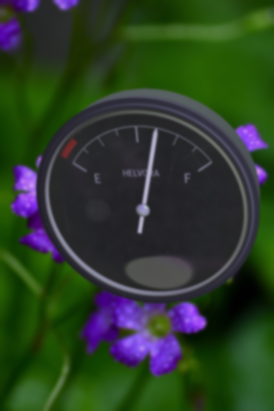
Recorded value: 0.625
